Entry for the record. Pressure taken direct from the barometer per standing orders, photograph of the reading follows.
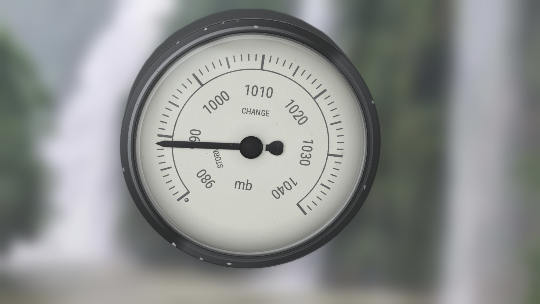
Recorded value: 989 mbar
